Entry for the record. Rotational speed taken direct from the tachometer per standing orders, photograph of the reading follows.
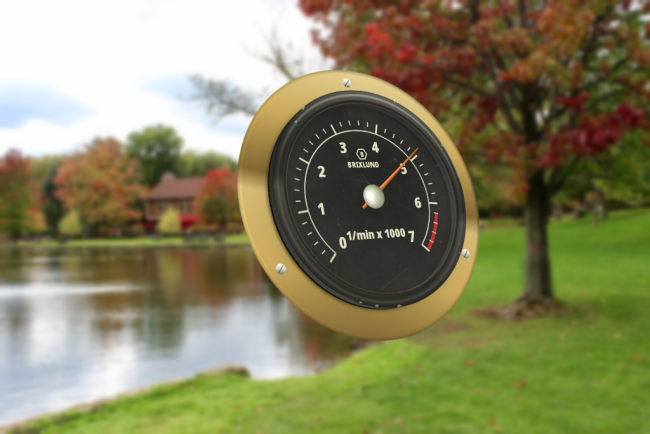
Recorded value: 4900 rpm
